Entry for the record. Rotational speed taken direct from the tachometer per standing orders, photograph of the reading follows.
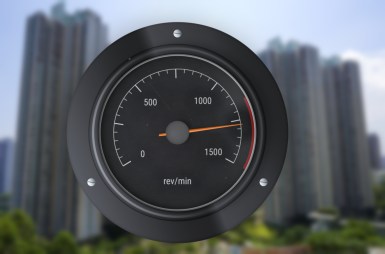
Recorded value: 1275 rpm
